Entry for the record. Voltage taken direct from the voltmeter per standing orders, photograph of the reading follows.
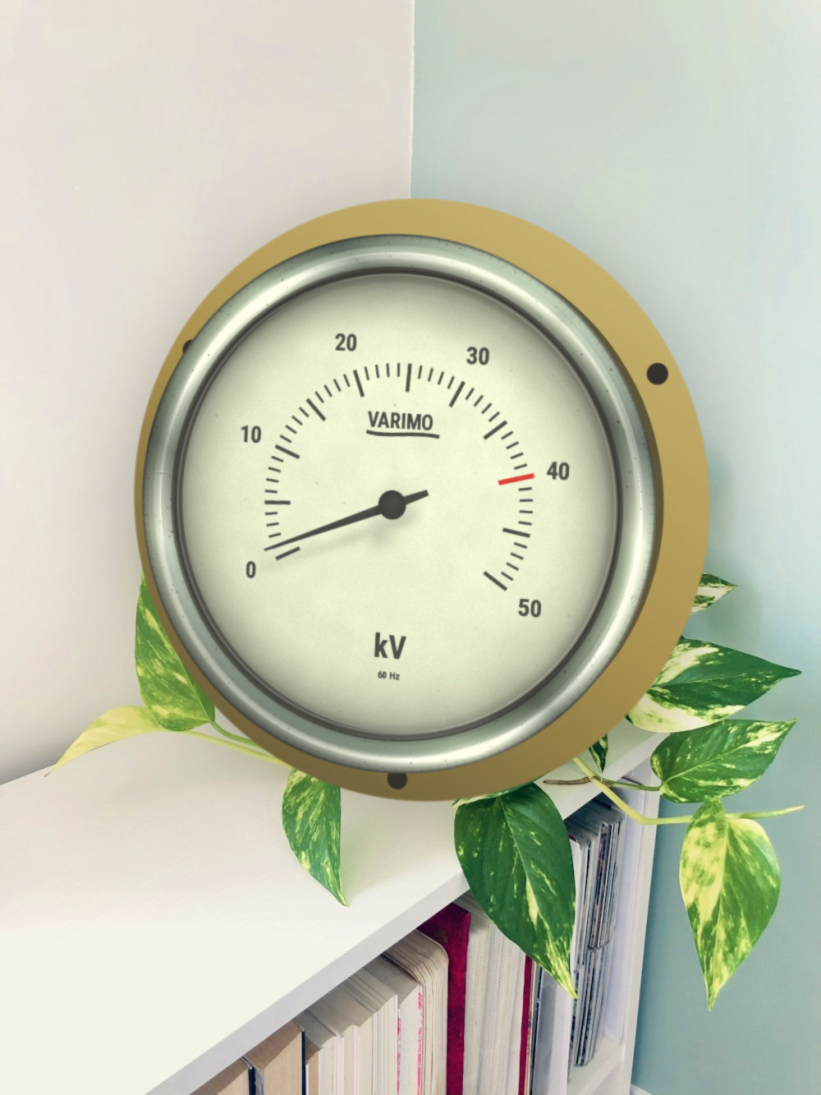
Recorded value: 1 kV
